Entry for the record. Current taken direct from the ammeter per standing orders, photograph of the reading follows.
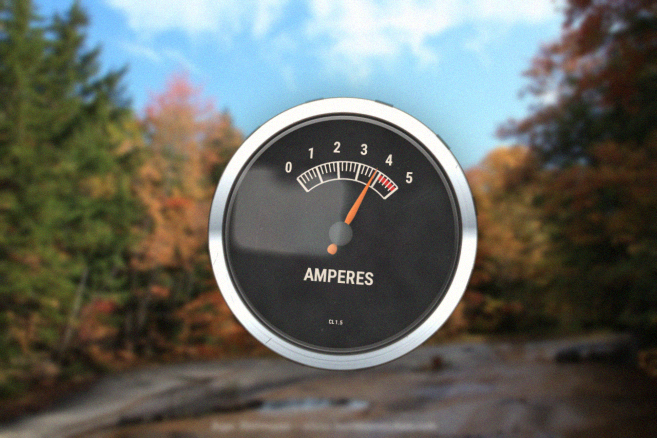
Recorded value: 3.8 A
